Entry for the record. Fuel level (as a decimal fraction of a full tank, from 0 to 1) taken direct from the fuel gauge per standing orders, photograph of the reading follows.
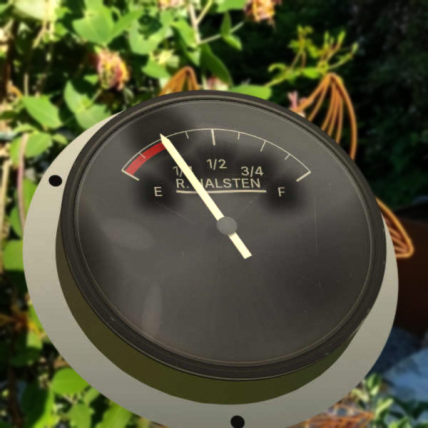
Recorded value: 0.25
